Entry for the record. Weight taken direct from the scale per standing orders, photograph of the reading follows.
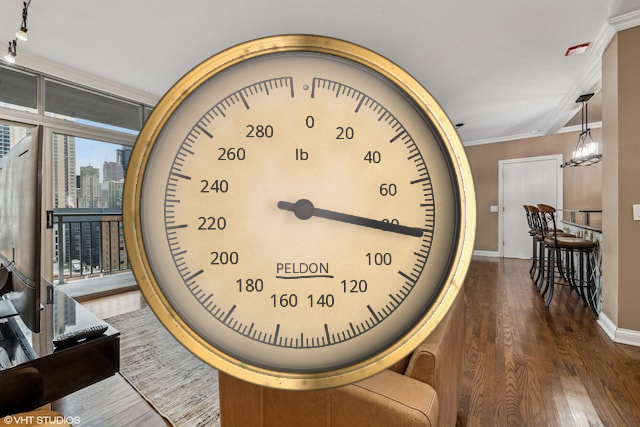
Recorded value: 82 lb
